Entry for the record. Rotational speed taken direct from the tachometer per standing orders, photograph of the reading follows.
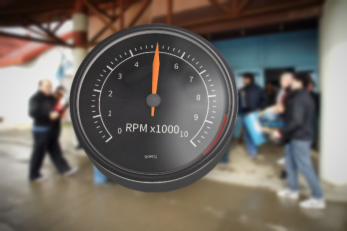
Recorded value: 5000 rpm
